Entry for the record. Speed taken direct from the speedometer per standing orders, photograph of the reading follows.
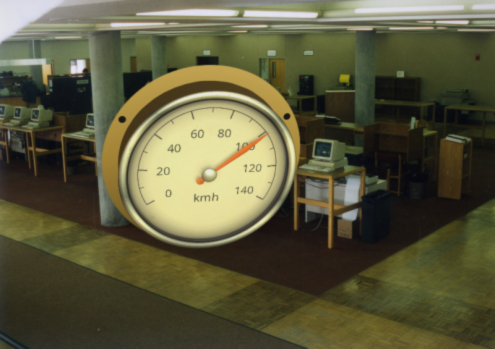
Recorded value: 100 km/h
